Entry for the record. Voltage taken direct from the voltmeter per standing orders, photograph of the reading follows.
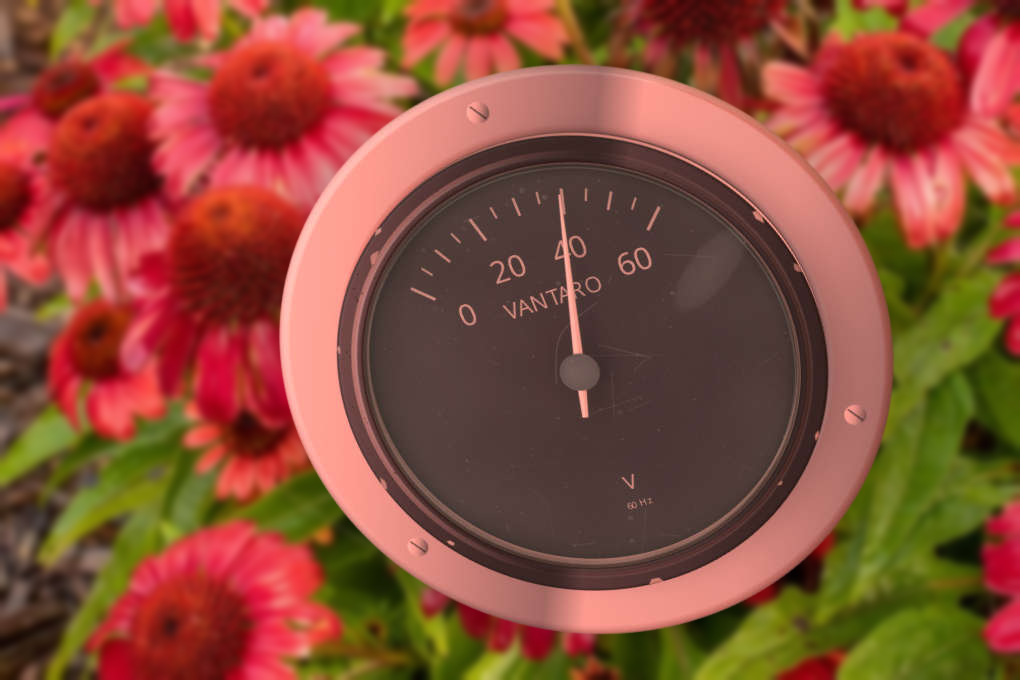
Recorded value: 40 V
